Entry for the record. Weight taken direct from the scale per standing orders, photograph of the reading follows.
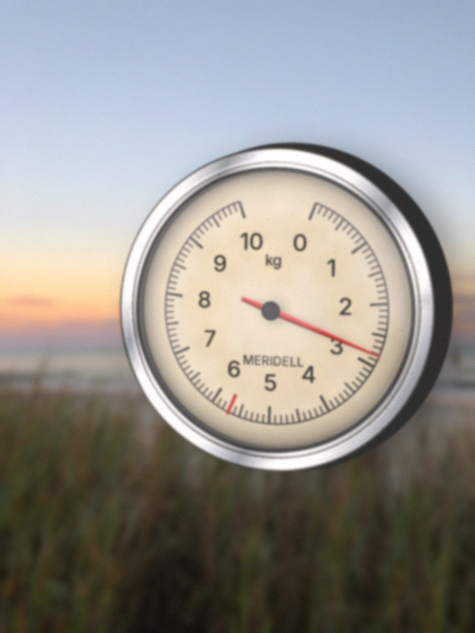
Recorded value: 2.8 kg
